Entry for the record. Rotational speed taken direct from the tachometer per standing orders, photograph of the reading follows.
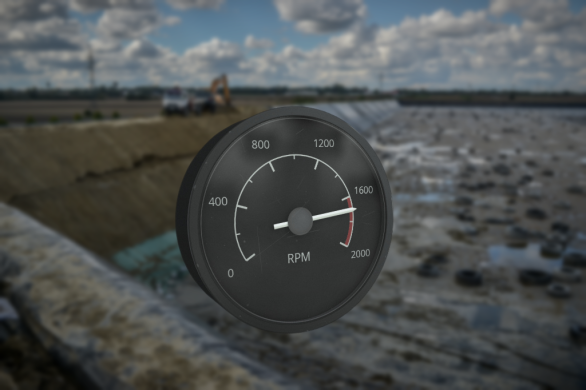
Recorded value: 1700 rpm
